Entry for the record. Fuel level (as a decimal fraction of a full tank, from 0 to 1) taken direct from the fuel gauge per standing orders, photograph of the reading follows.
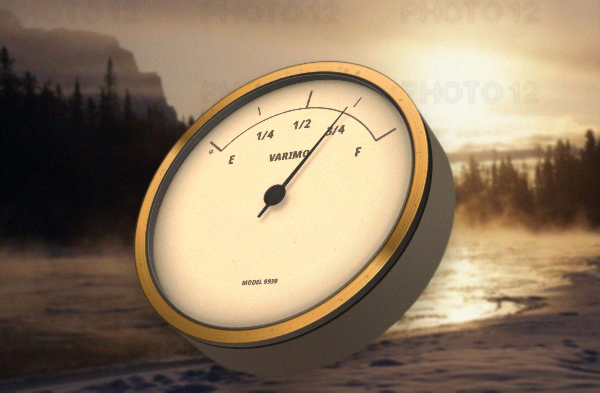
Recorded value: 0.75
